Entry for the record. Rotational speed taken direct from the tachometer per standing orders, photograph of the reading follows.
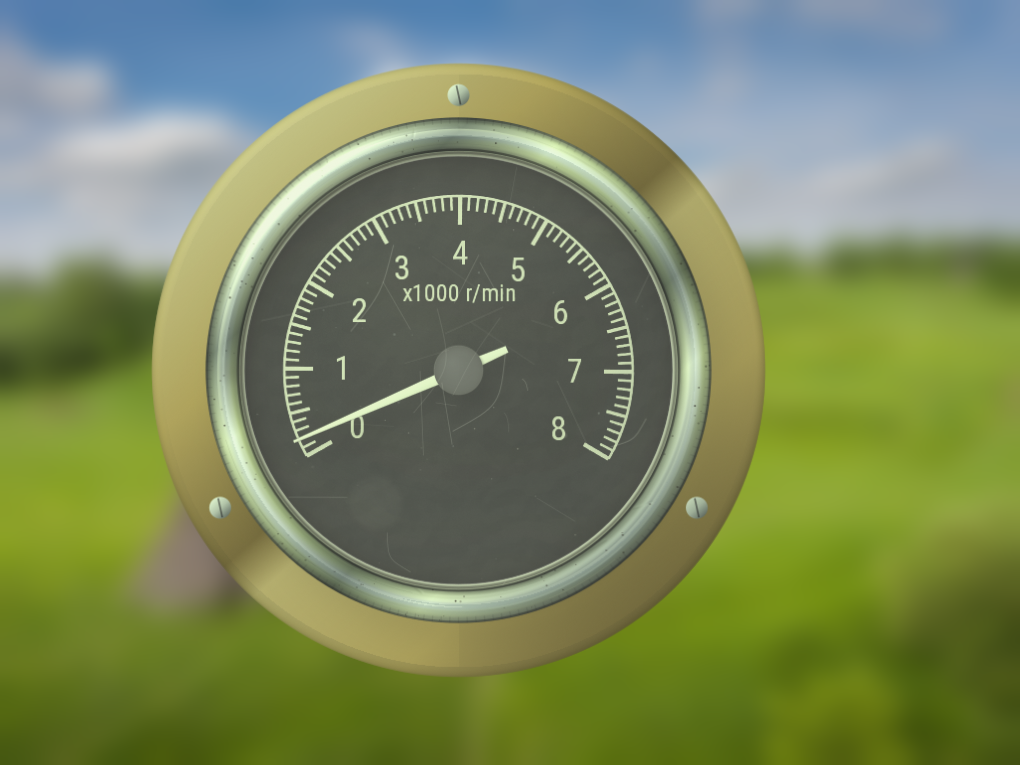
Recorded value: 200 rpm
